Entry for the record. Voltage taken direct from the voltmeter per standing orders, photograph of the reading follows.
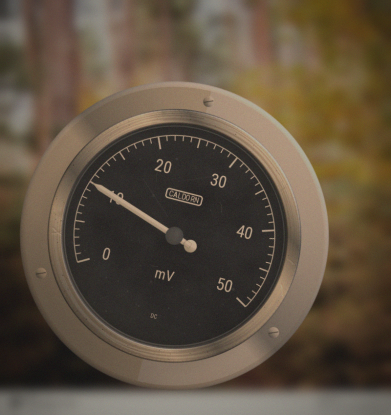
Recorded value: 10 mV
